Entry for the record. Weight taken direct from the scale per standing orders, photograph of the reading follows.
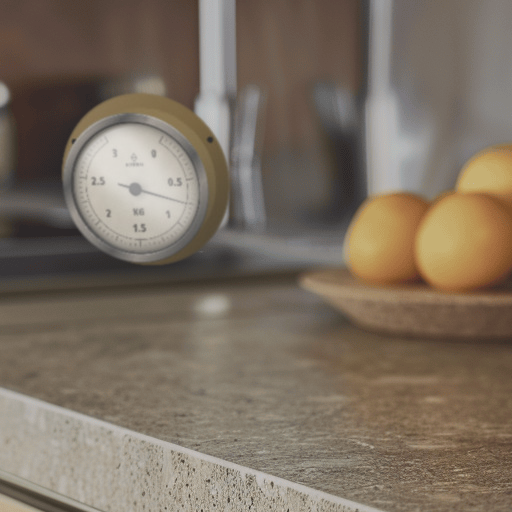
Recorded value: 0.75 kg
